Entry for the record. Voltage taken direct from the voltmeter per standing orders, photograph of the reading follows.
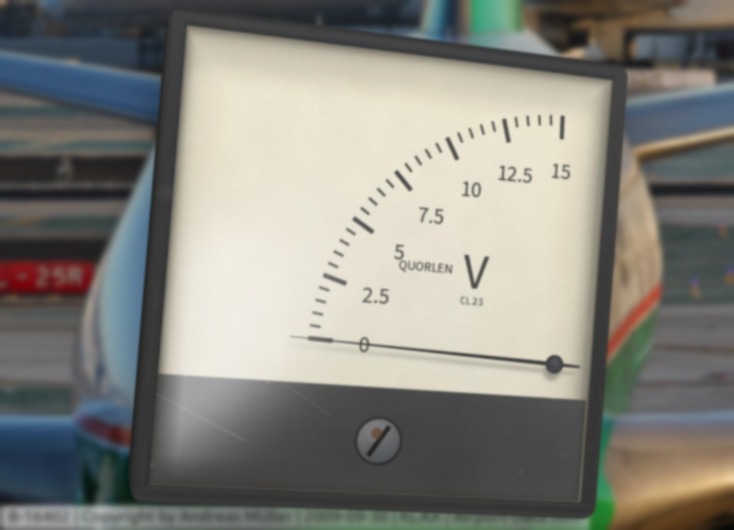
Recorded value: 0 V
